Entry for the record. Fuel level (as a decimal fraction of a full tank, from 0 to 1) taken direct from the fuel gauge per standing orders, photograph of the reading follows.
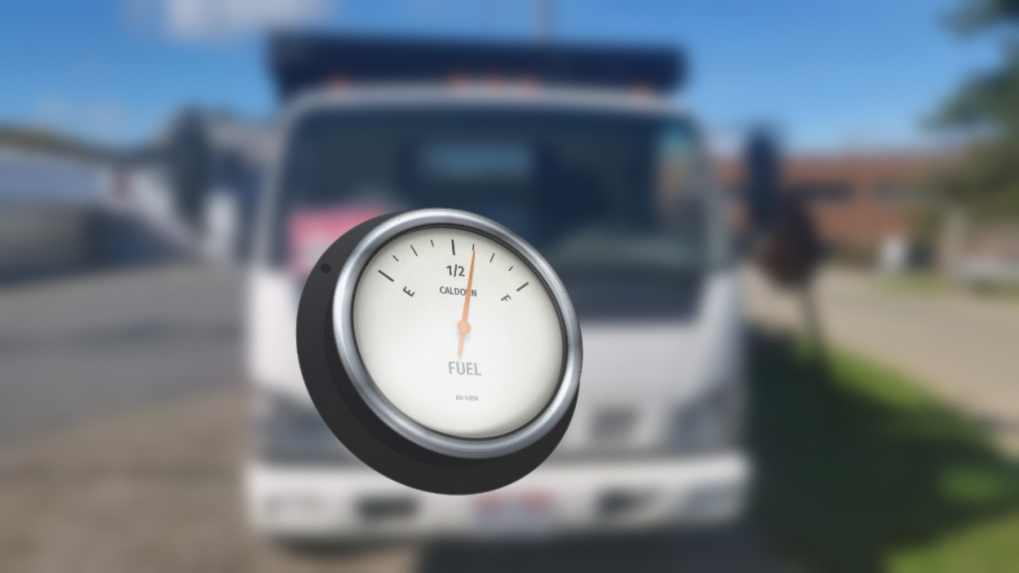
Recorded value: 0.625
